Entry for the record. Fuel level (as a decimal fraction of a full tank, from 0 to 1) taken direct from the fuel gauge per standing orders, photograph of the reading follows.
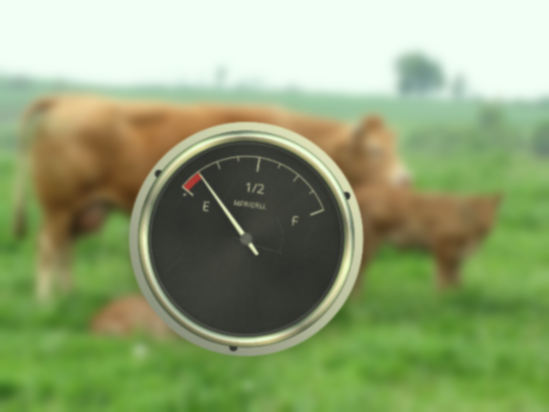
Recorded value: 0.125
